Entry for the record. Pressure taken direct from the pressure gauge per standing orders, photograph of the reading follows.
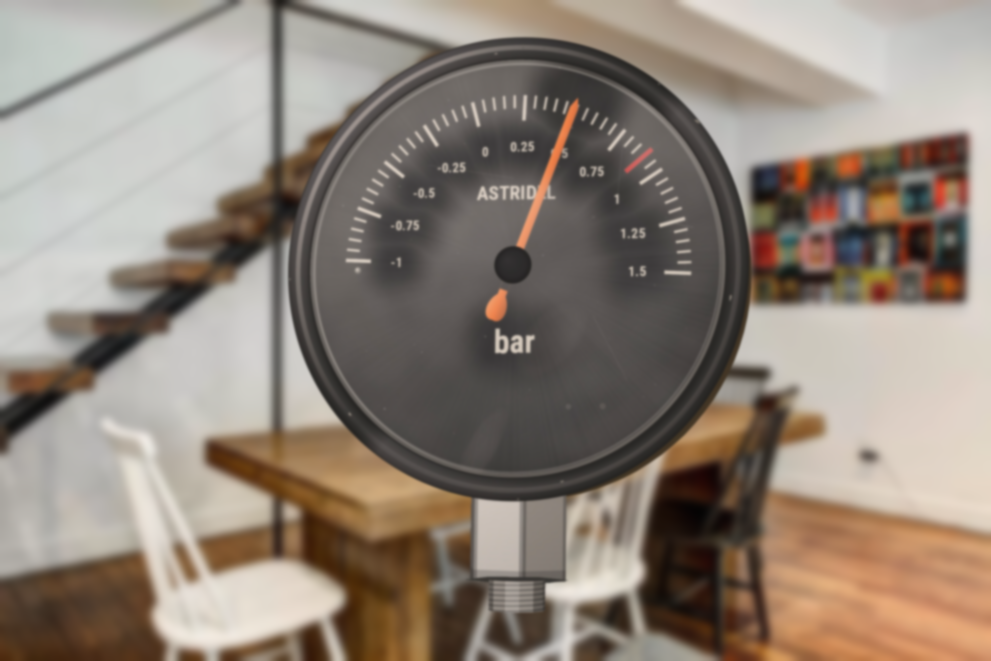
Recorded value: 0.5 bar
